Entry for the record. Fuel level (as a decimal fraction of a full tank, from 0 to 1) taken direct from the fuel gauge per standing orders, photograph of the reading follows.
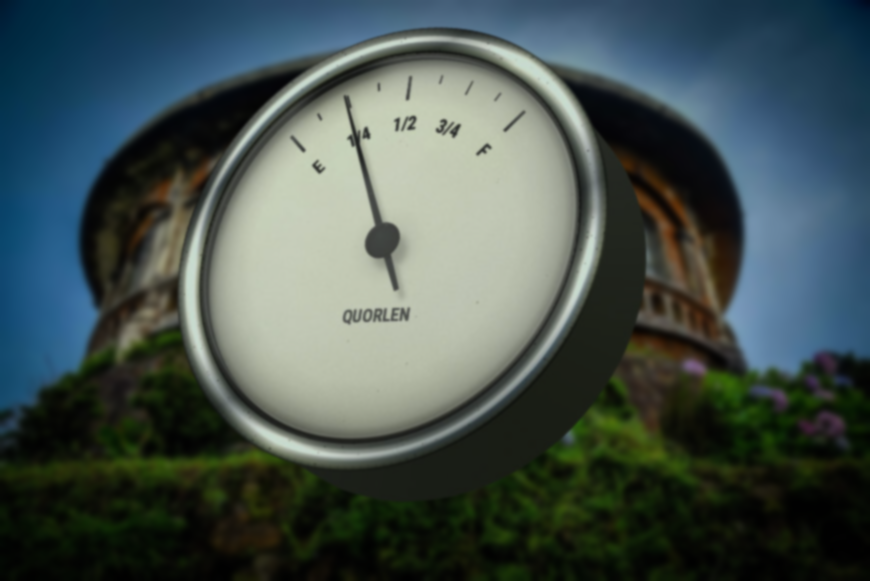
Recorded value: 0.25
